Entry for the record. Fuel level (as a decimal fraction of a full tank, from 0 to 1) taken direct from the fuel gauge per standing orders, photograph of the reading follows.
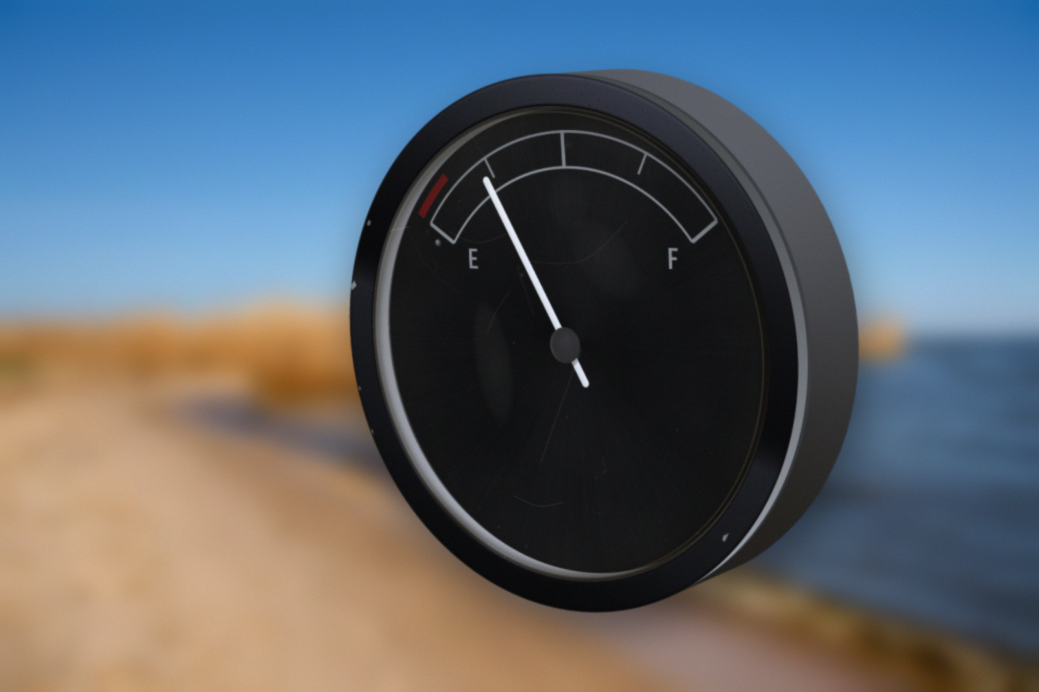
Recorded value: 0.25
